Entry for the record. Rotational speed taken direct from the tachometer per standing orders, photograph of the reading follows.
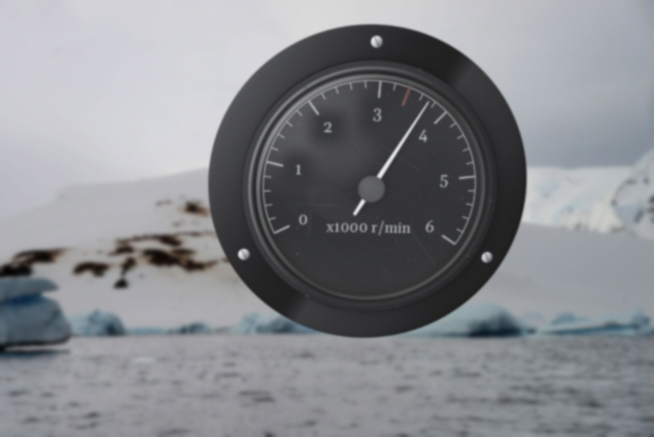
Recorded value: 3700 rpm
